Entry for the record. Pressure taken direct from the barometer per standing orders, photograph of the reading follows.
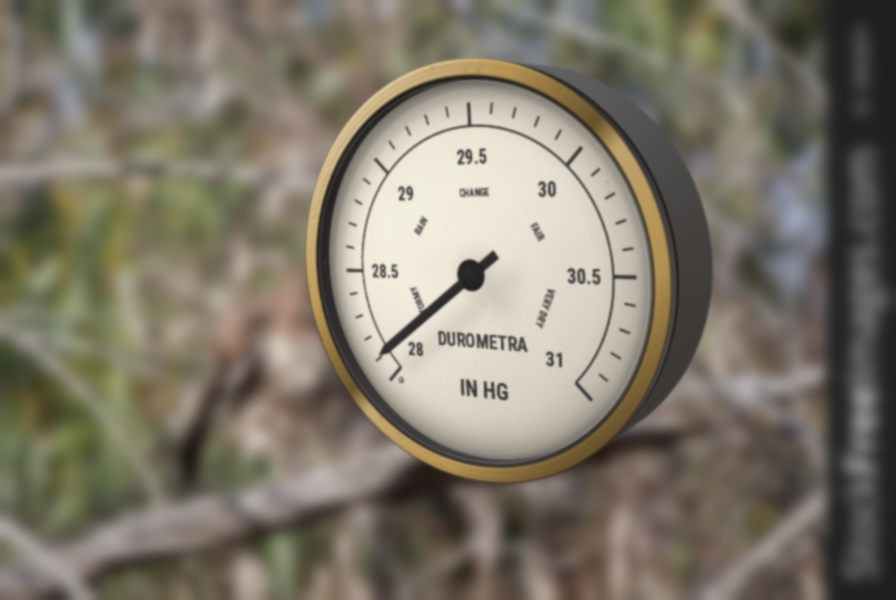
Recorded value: 28.1 inHg
